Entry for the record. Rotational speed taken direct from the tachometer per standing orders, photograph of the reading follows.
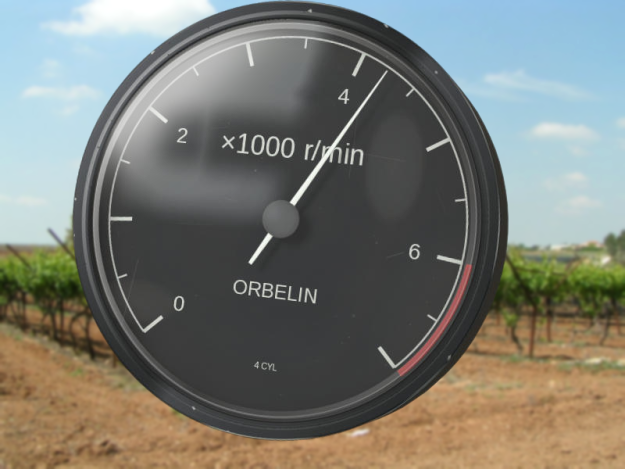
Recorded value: 4250 rpm
